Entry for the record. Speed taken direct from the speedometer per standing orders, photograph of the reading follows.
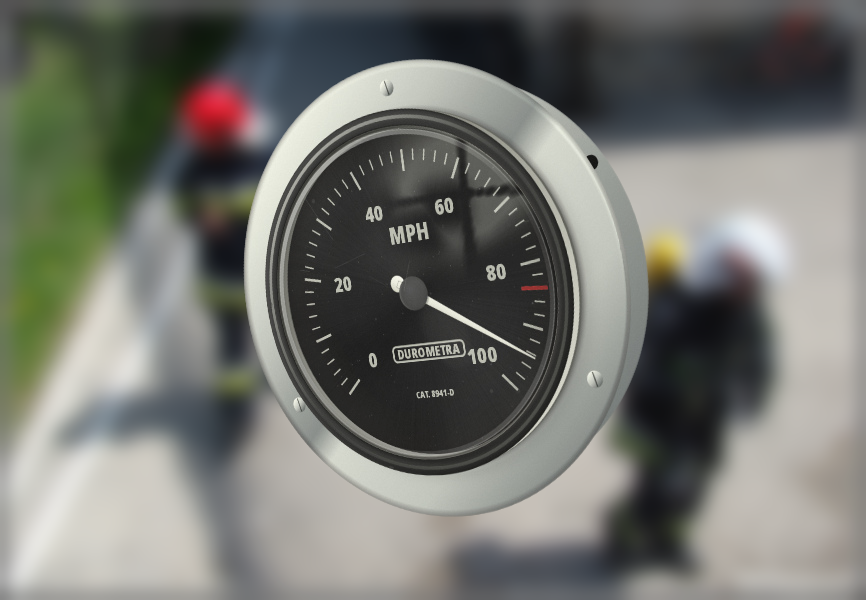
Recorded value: 94 mph
